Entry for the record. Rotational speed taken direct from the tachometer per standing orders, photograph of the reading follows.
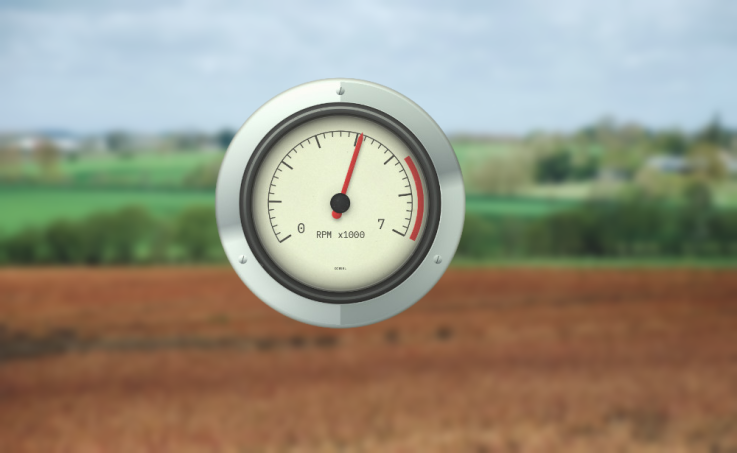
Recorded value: 4100 rpm
